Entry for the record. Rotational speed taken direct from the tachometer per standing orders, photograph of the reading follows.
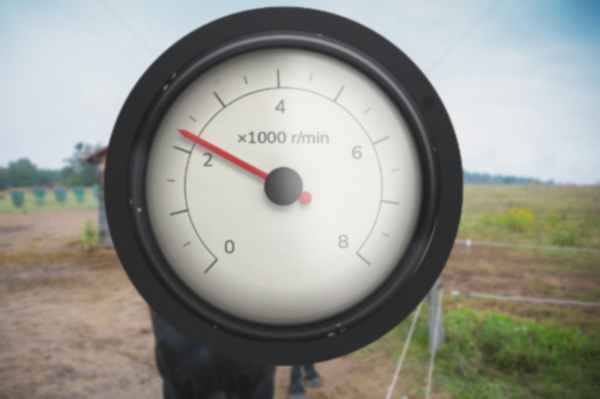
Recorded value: 2250 rpm
